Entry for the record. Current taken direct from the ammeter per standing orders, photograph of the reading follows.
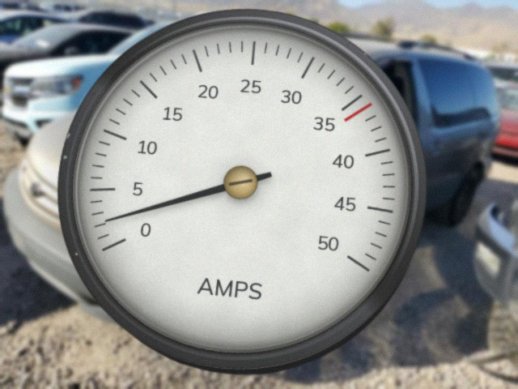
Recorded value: 2 A
